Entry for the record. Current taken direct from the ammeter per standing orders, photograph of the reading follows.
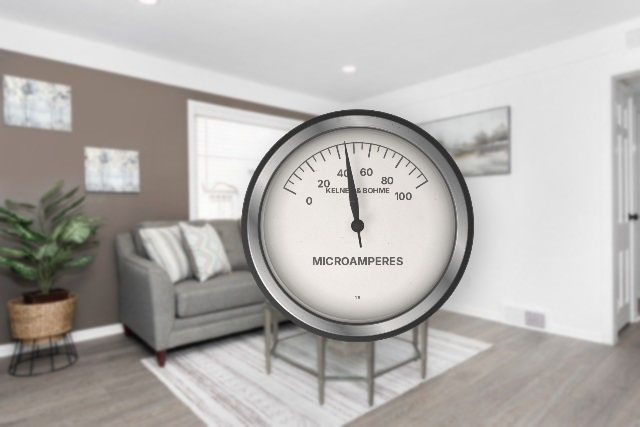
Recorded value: 45 µA
